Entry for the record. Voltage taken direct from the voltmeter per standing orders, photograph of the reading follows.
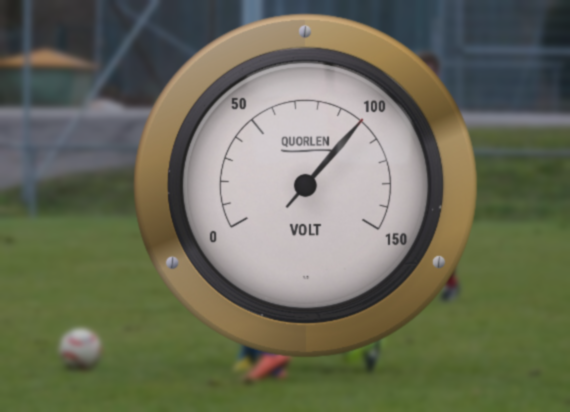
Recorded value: 100 V
